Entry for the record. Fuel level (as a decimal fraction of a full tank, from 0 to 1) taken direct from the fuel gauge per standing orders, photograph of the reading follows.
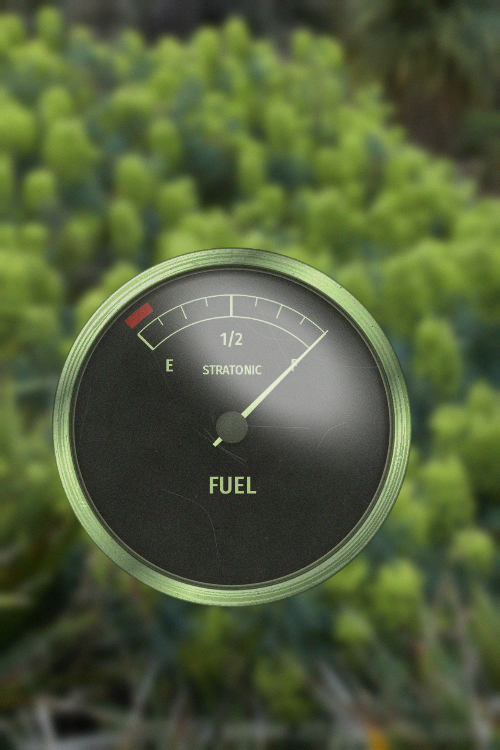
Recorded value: 1
